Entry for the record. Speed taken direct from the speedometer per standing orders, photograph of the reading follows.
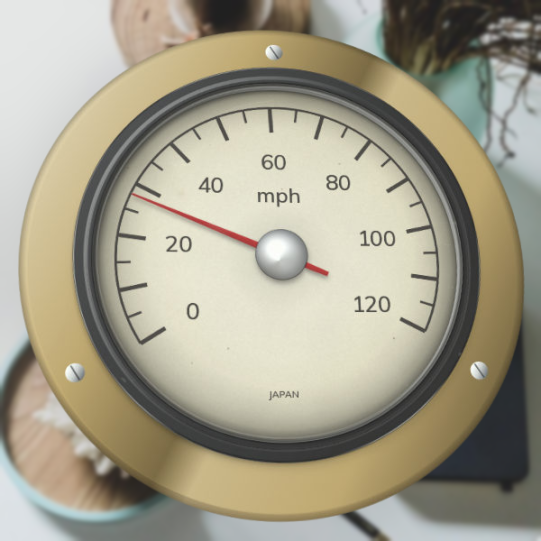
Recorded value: 27.5 mph
